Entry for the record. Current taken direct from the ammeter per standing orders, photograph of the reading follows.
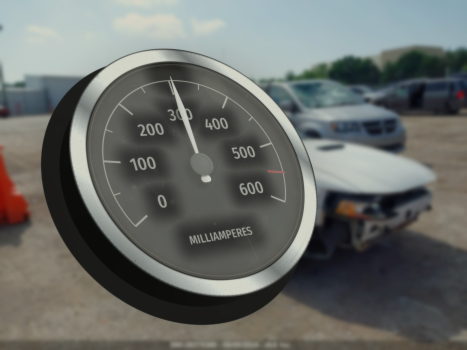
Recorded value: 300 mA
